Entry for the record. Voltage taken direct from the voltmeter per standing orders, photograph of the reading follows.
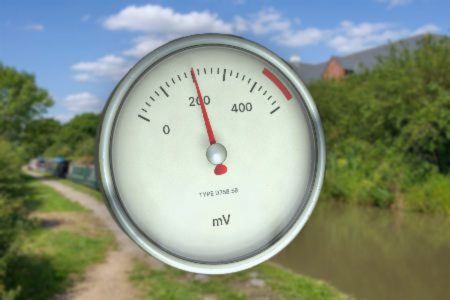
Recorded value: 200 mV
